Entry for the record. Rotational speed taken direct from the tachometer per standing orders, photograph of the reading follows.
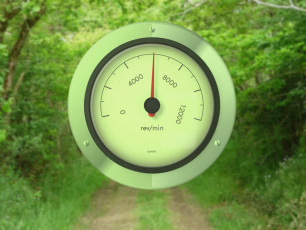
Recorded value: 6000 rpm
